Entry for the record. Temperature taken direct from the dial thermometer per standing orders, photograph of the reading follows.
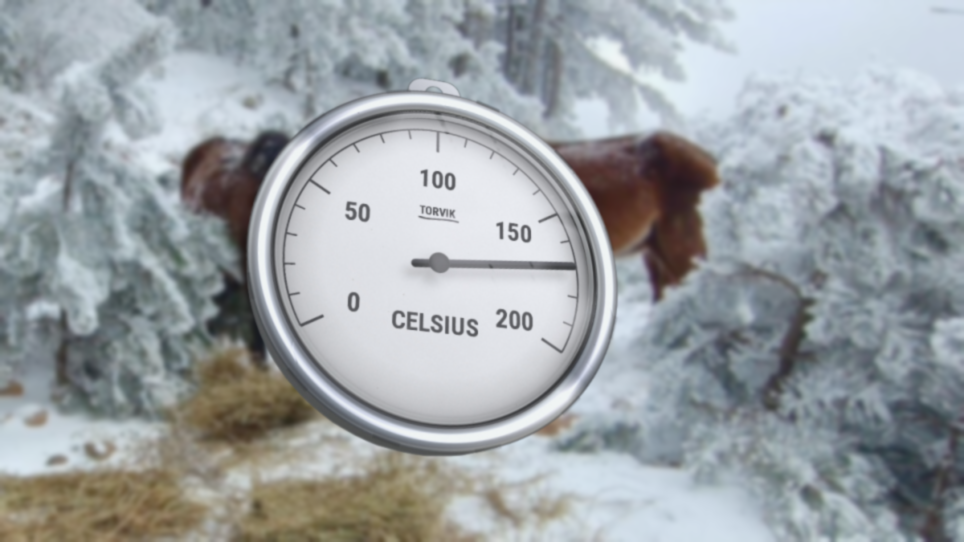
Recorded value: 170 °C
